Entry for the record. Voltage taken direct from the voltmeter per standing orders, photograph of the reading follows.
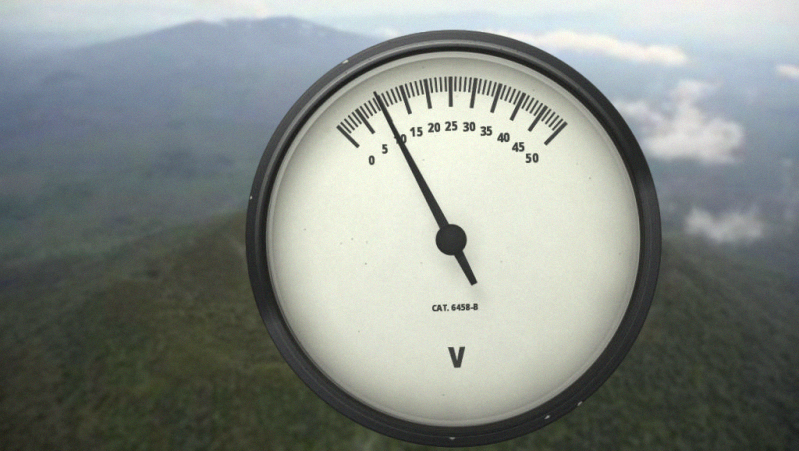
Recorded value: 10 V
